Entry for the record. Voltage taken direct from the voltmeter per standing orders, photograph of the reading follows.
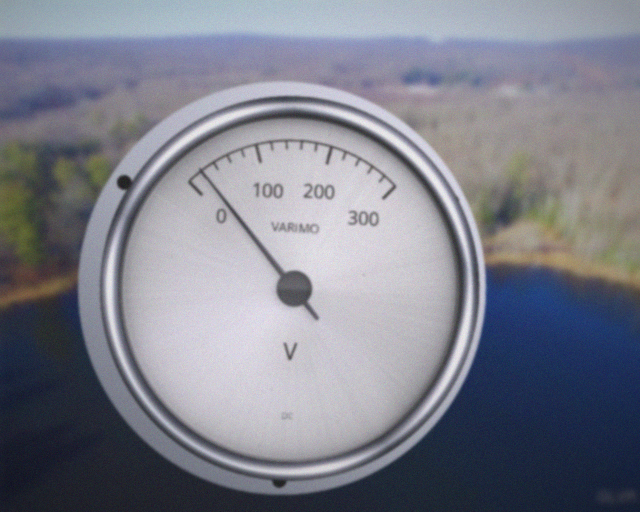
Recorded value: 20 V
